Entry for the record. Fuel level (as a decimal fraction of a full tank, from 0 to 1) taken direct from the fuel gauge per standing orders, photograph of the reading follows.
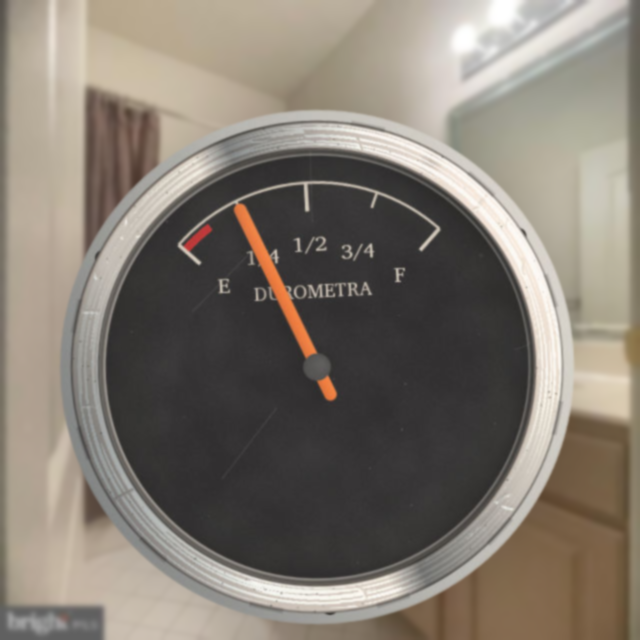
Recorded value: 0.25
